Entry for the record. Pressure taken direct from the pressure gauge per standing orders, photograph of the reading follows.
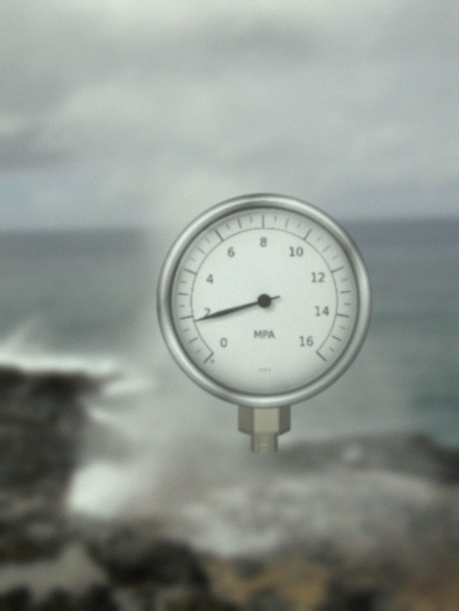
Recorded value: 1.75 MPa
